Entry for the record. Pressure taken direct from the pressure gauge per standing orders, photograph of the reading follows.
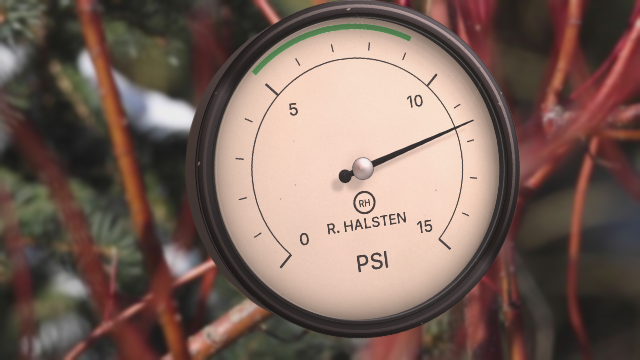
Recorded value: 11.5 psi
